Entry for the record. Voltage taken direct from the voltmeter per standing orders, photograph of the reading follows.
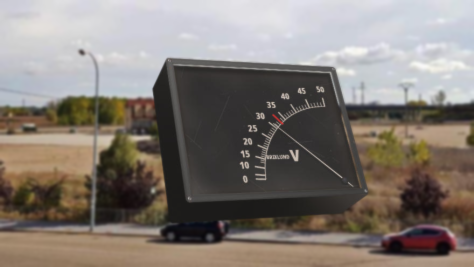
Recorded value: 30 V
